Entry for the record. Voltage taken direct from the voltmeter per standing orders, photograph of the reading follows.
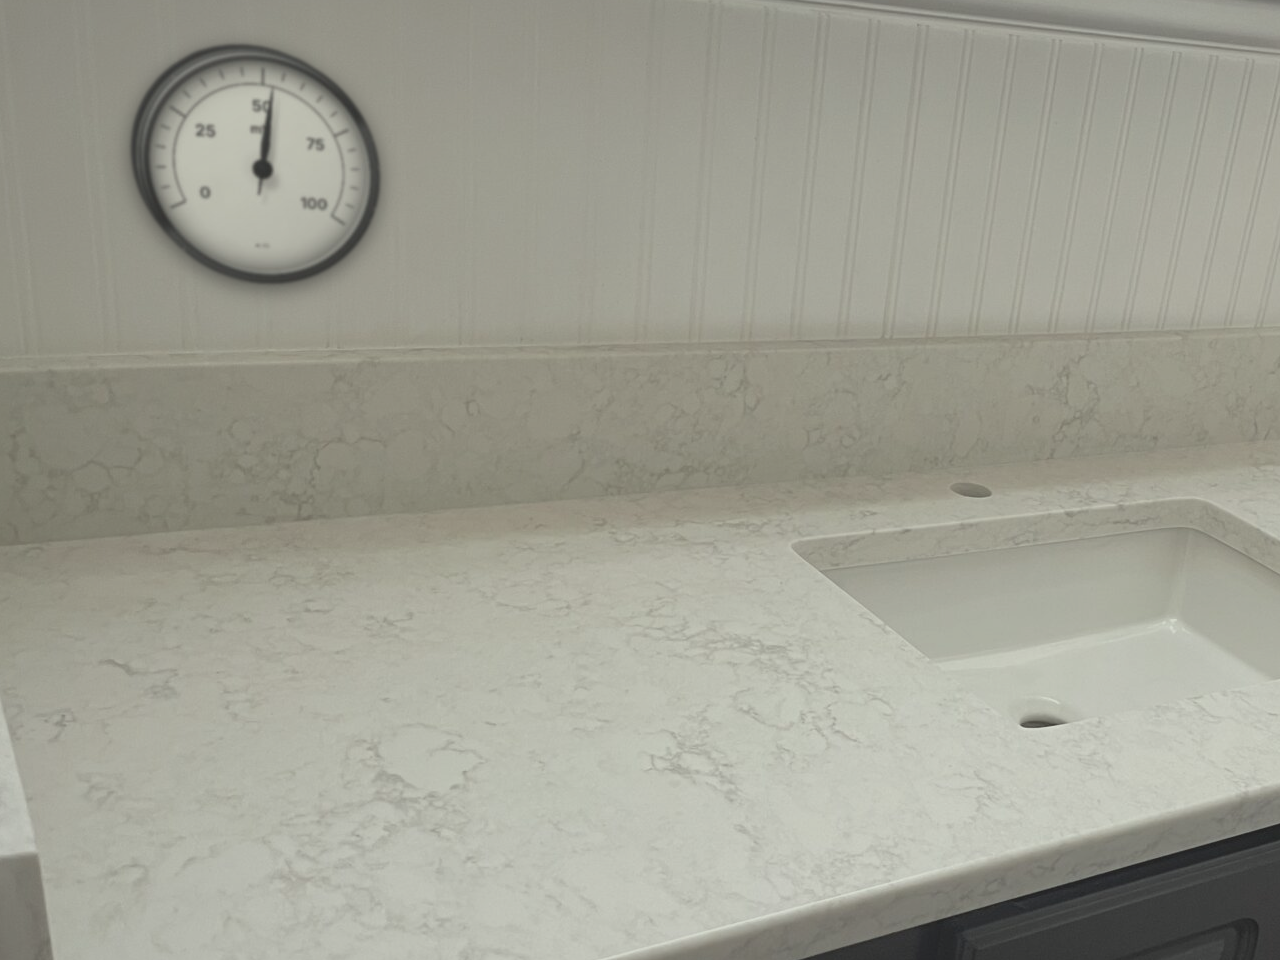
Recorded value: 52.5 mV
